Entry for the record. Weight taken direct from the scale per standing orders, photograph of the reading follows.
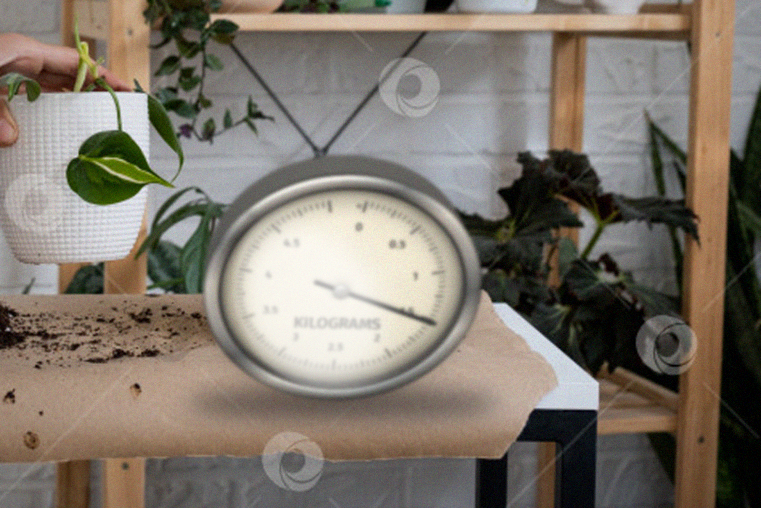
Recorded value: 1.5 kg
